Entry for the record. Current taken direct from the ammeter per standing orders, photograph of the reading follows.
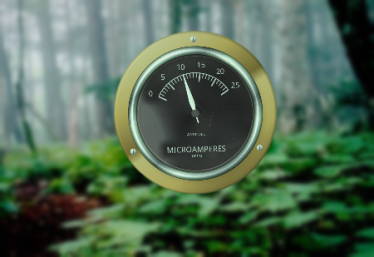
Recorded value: 10 µA
